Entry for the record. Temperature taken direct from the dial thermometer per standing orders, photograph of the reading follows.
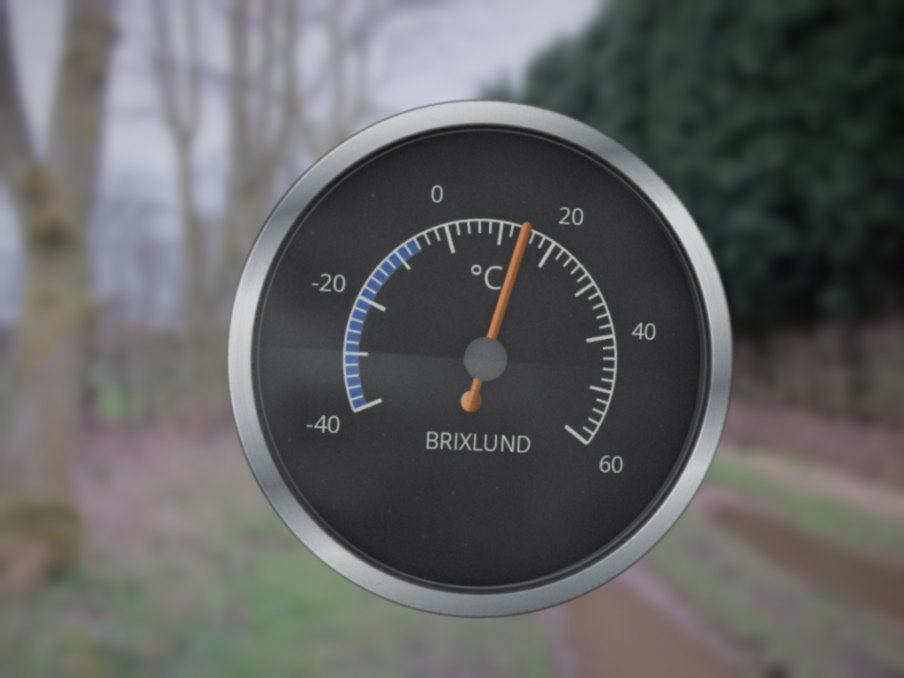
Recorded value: 14 °C
